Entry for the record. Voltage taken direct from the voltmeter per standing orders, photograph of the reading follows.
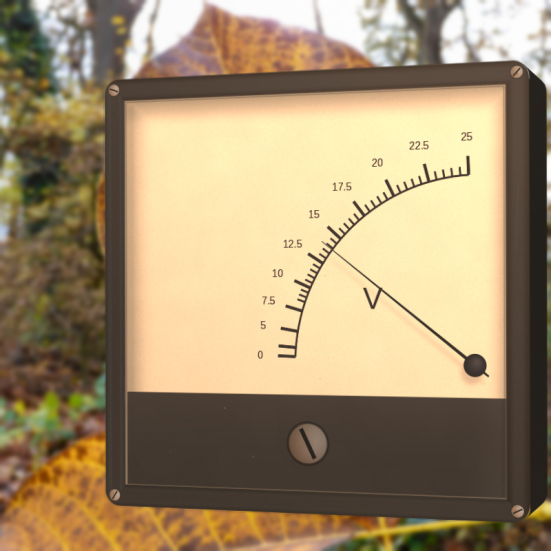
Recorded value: 14 V
